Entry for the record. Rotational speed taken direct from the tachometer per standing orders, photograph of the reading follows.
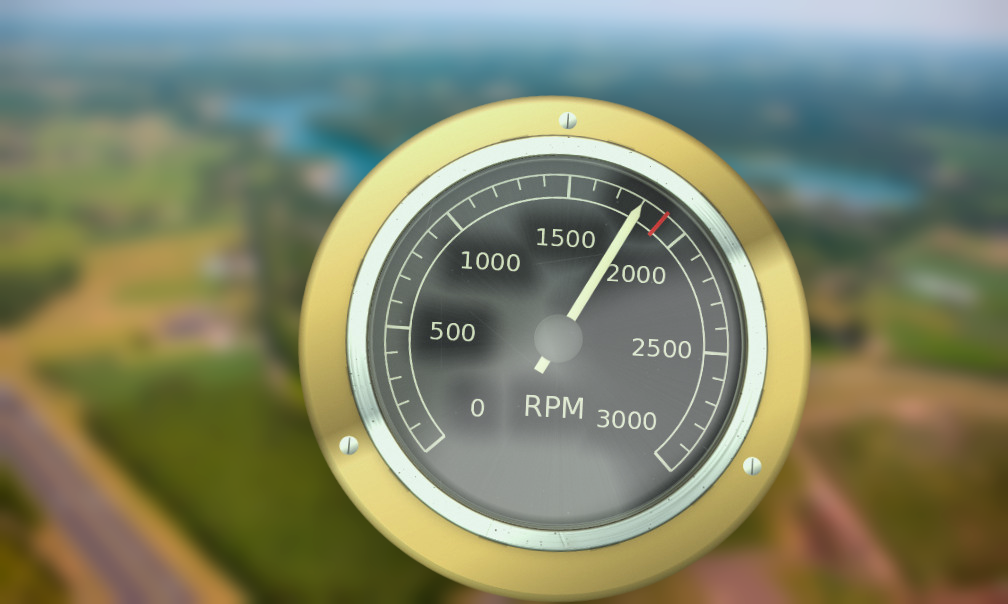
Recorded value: 1800 rpm
